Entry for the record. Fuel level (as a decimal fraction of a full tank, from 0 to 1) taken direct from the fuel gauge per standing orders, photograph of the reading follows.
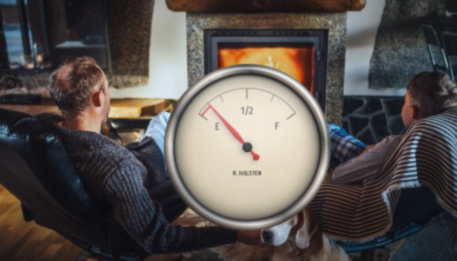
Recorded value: 0.125
